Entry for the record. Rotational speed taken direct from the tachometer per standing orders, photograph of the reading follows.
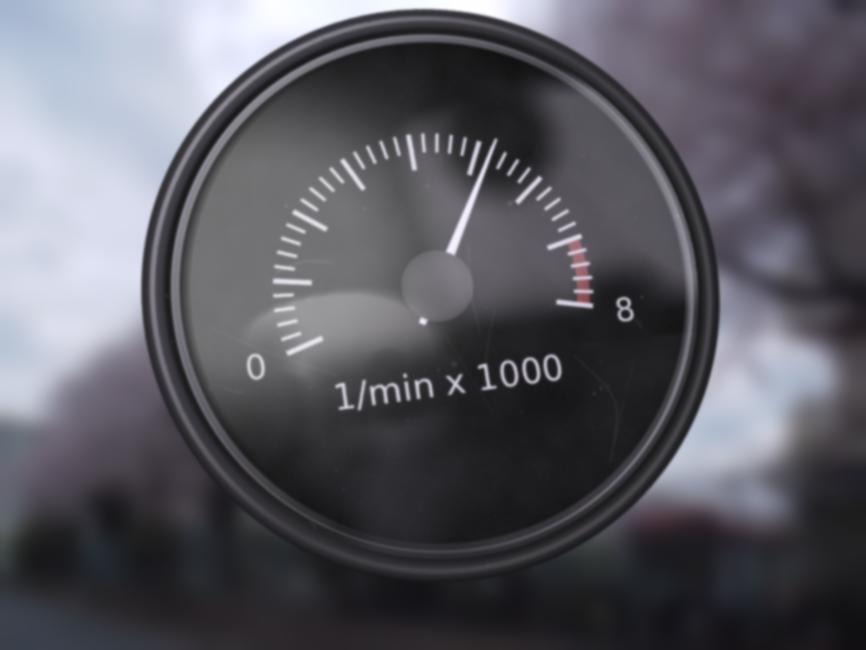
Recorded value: 5200 rpm
